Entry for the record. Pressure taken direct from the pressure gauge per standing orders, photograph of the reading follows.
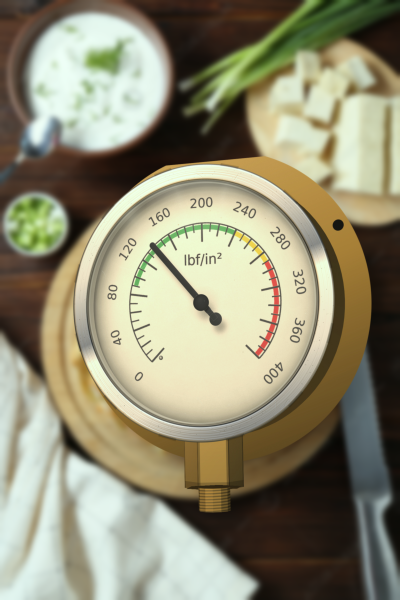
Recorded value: 140 psi
